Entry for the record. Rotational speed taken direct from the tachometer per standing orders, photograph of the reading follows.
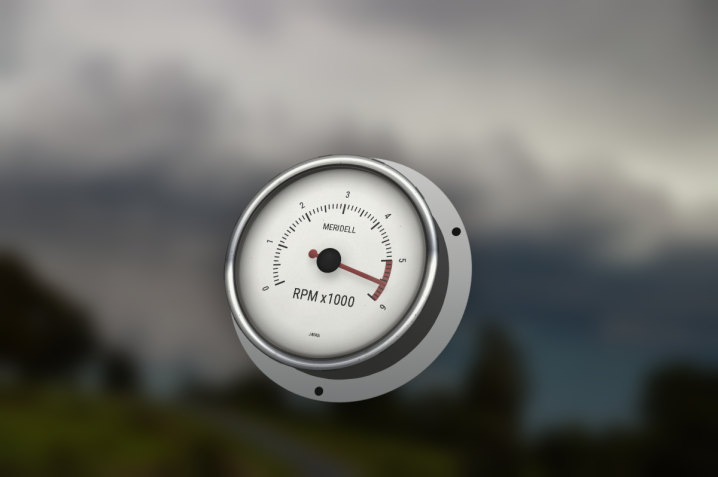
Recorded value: 5600 rpm
